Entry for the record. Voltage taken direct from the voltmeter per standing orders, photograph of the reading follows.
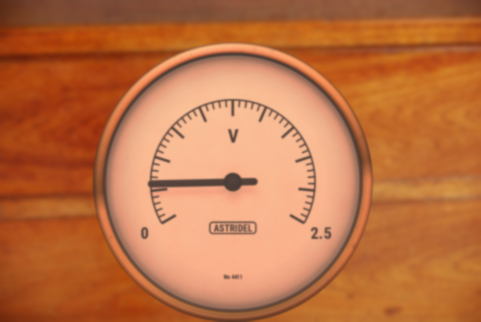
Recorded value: 0.3 V
